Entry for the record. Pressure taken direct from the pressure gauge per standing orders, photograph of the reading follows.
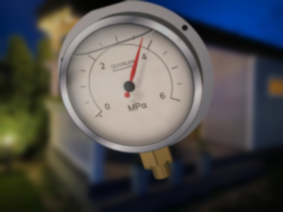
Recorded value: 3.75 MPa
